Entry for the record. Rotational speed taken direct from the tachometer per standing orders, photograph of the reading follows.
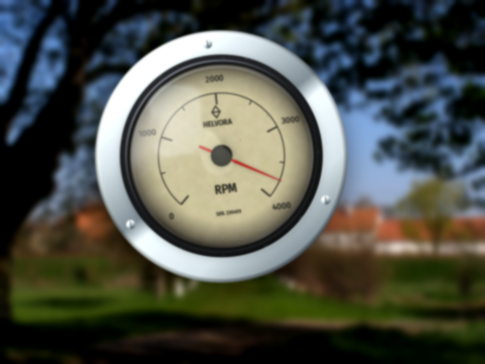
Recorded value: 3750 rpm
